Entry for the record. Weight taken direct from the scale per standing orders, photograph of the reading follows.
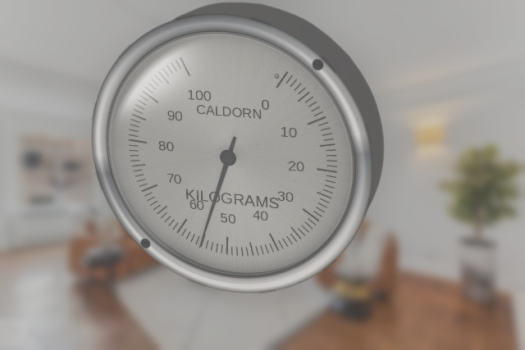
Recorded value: 55 kg
